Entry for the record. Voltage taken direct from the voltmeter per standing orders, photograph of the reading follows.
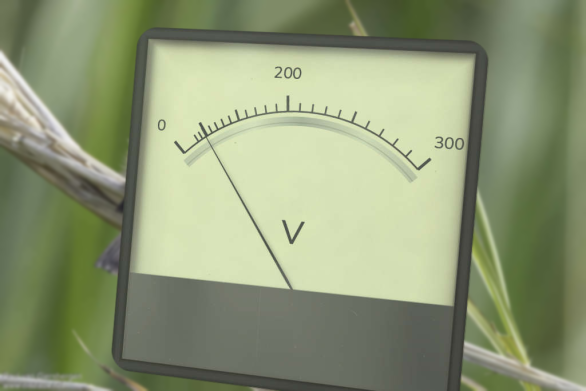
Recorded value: 100 V
